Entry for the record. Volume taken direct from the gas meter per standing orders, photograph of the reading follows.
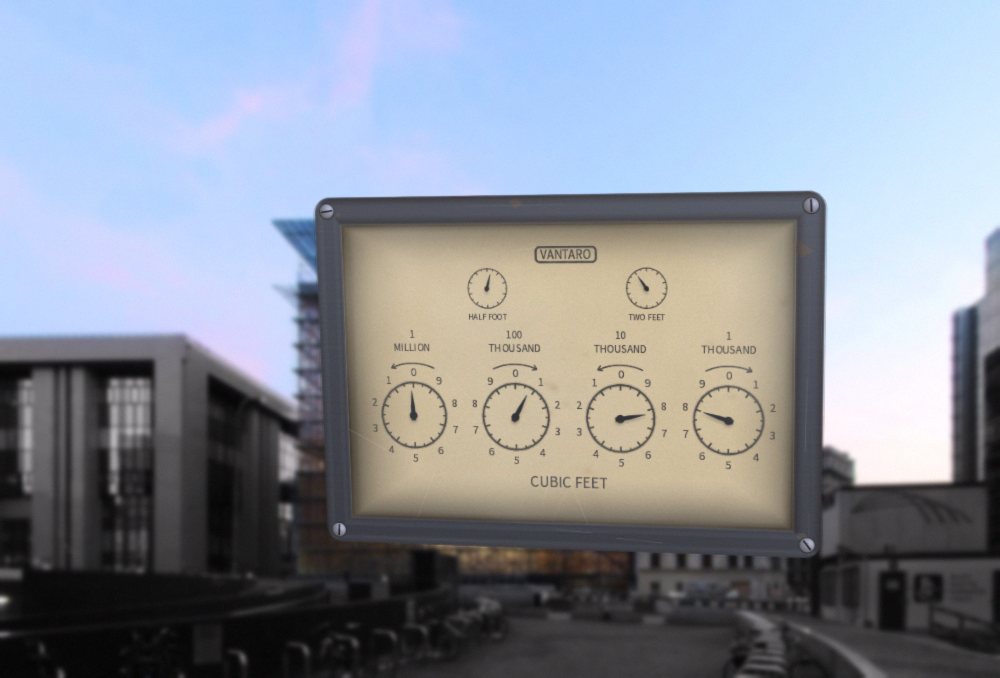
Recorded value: 7800 ft³
